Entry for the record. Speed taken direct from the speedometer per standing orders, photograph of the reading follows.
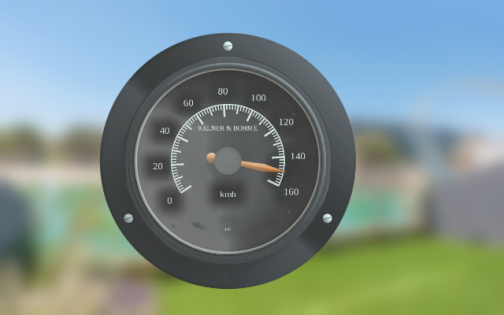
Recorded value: 150 km/h
